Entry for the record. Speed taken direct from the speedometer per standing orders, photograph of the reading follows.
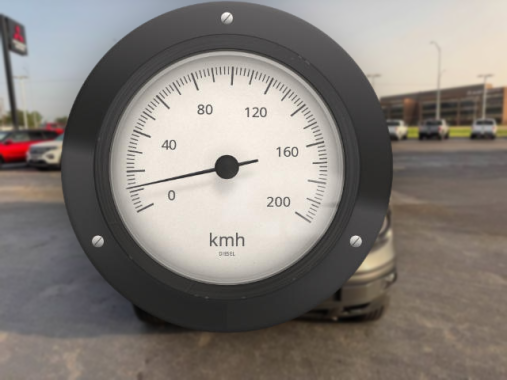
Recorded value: 12 km/h
